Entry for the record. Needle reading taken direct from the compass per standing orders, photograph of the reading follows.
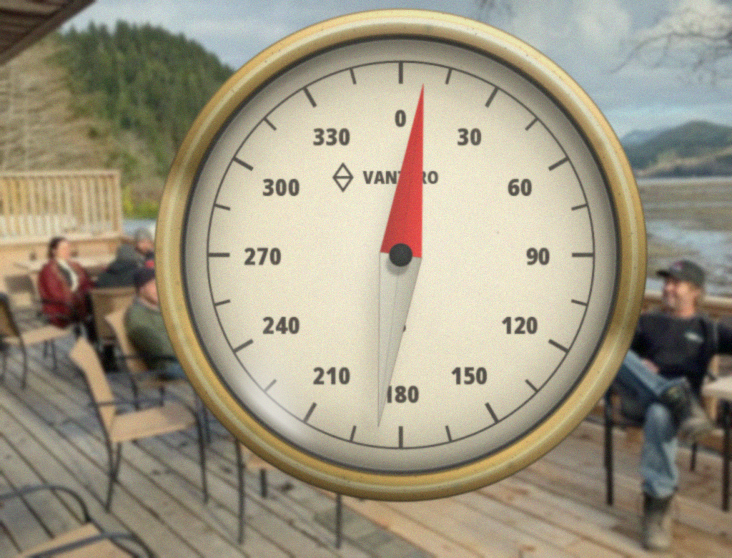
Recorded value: 7.5 °
